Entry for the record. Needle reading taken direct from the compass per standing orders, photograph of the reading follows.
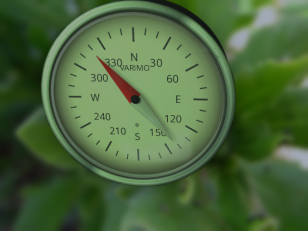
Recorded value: 320 °
